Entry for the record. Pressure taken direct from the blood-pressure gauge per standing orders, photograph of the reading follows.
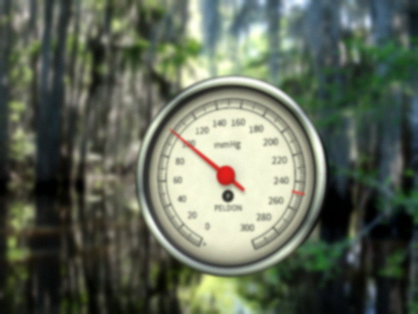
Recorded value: 100 mmHg
